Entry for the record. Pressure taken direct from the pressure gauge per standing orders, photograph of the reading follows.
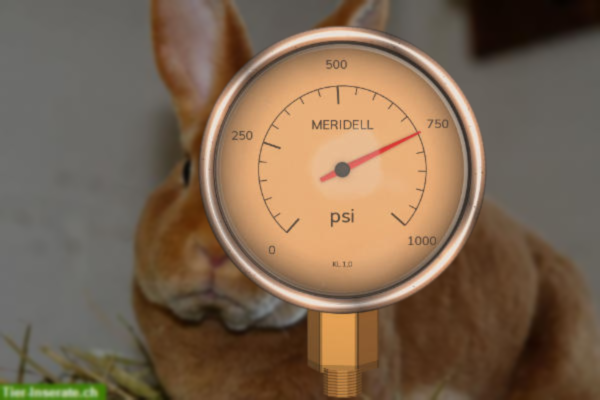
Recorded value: 750 psi
